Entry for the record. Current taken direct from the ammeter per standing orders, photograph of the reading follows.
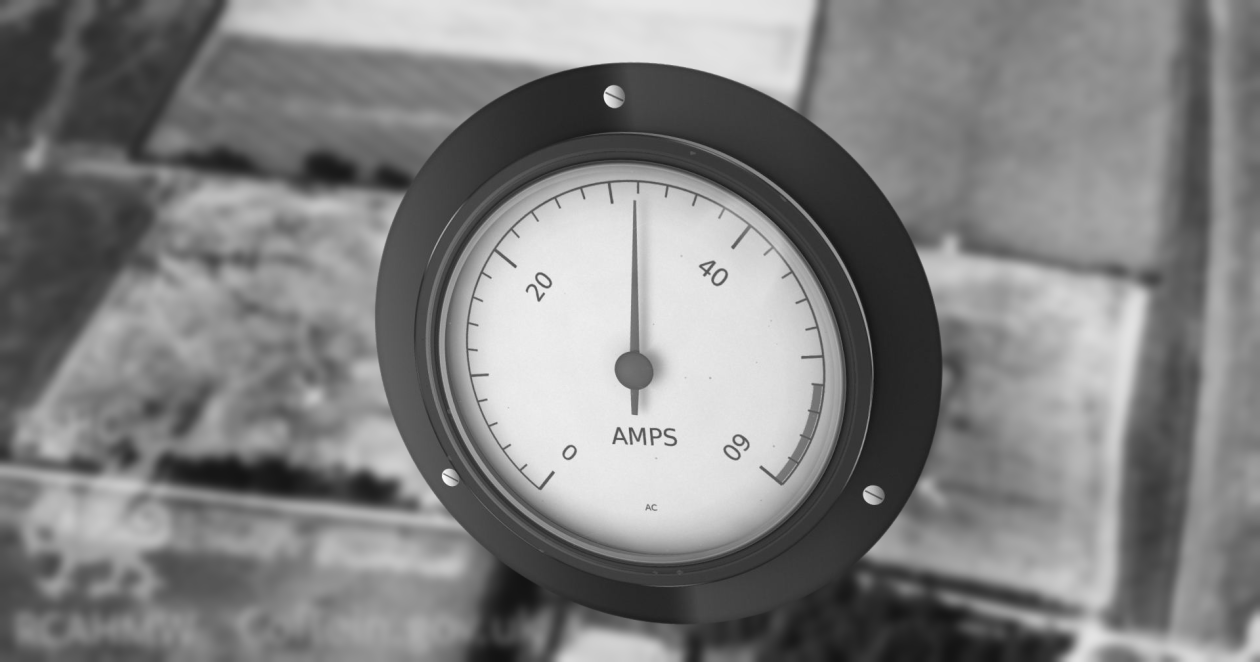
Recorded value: 32 A
